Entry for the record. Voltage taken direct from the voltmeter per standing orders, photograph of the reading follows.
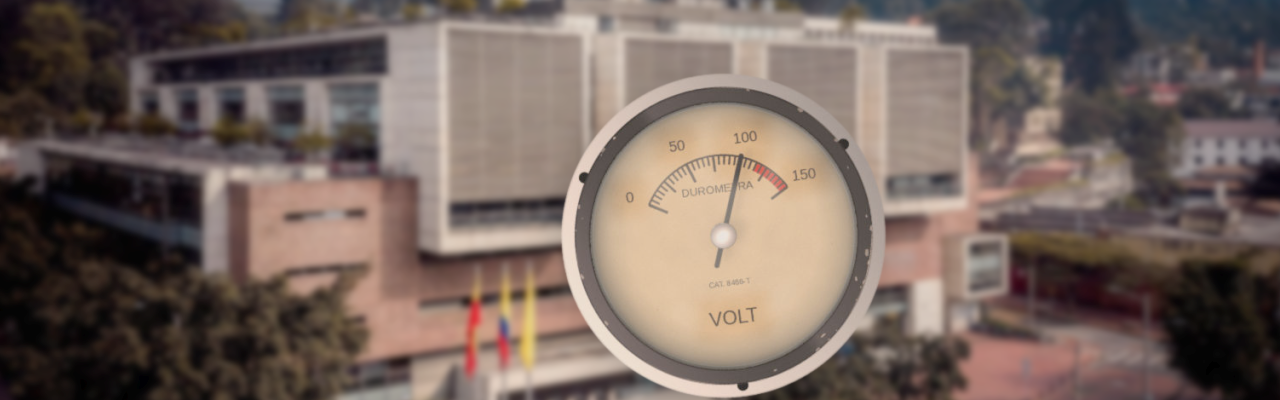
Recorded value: 100 V
